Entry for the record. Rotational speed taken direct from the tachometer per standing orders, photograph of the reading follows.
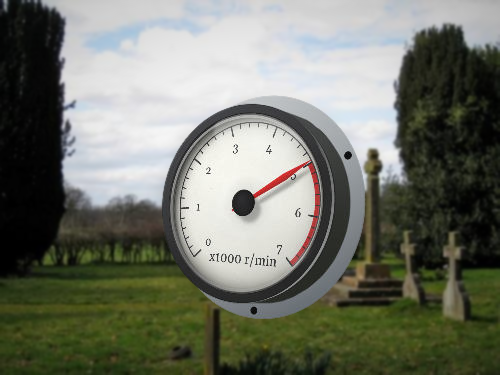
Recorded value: 5000 rpm
